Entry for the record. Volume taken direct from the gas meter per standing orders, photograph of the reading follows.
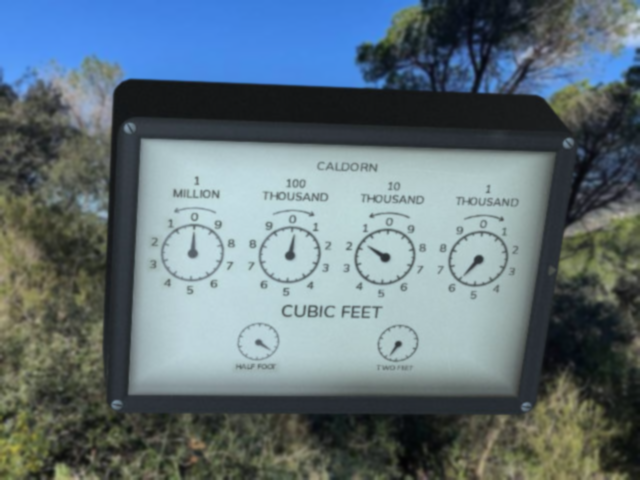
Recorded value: 1600 ft³
